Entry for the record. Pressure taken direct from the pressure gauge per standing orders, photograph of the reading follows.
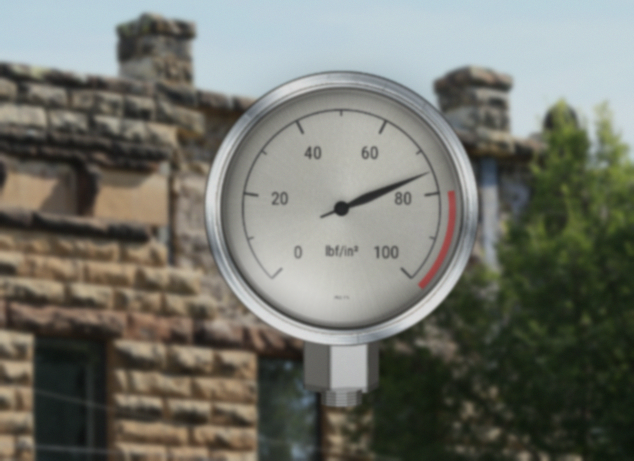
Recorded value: 75 psi
